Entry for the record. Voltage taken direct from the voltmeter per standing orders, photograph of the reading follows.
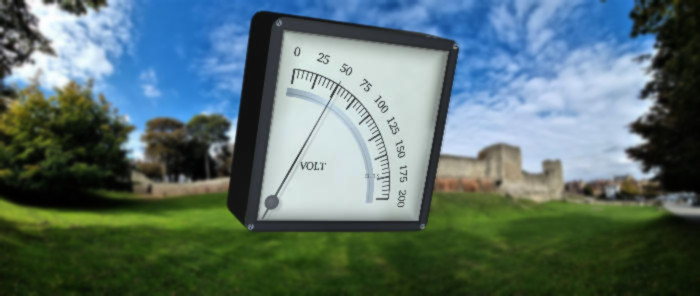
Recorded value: 50 V
